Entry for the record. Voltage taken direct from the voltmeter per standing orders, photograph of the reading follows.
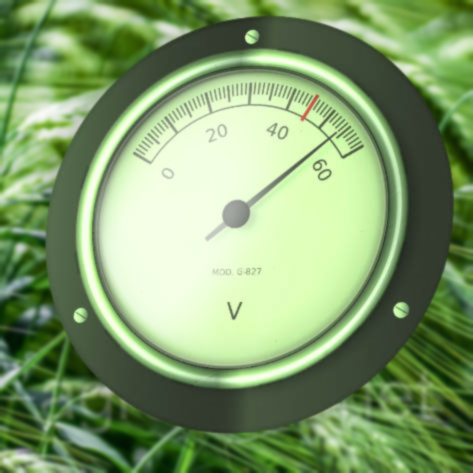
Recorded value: 55 V
